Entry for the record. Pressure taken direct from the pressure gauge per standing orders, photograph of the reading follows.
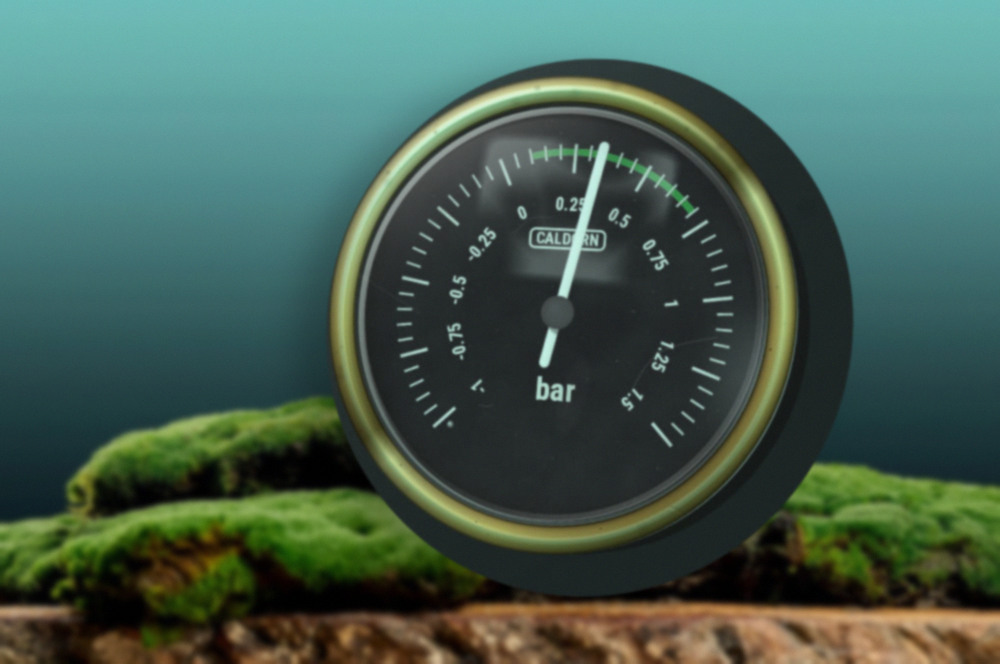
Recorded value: 0.35 bar
